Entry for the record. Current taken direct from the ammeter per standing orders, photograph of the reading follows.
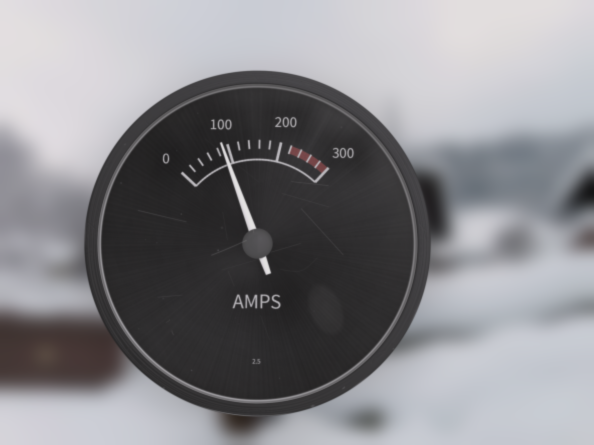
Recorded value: 90 A
